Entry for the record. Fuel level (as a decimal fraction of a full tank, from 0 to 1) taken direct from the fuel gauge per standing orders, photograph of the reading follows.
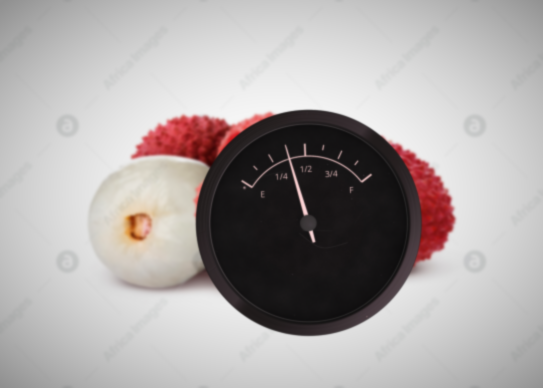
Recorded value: 0.375
